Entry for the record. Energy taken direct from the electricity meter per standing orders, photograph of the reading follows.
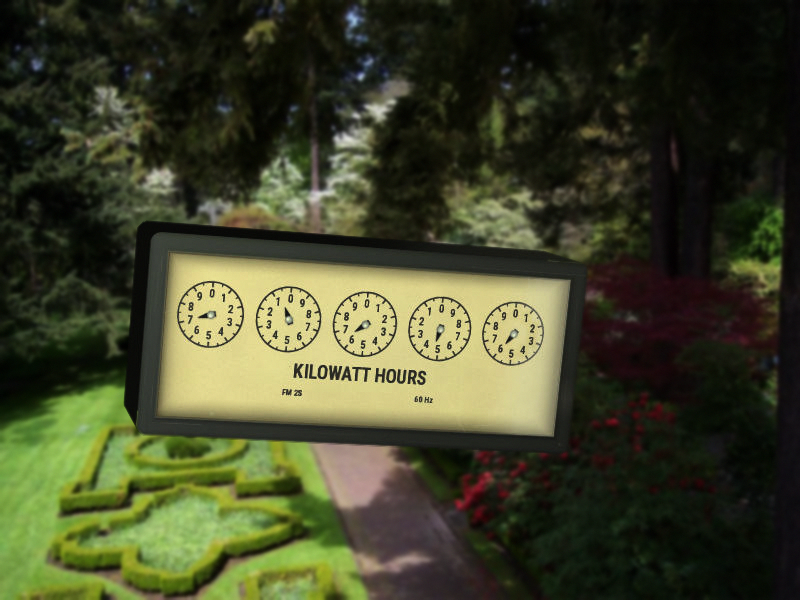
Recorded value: 70646 kWh
